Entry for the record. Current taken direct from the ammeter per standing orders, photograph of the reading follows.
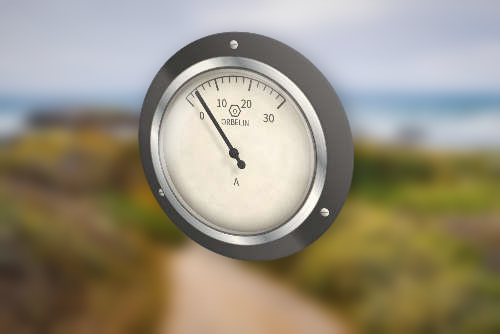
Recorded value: 4 A
